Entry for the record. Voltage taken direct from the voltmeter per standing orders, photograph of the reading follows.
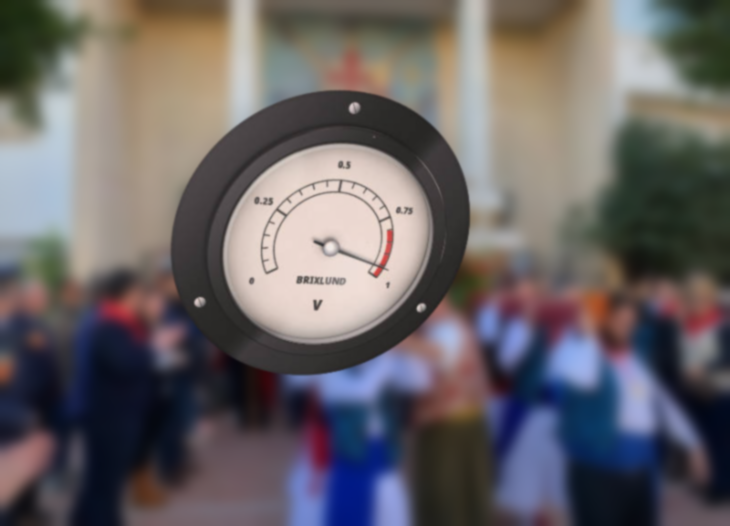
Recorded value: 0.95 V
